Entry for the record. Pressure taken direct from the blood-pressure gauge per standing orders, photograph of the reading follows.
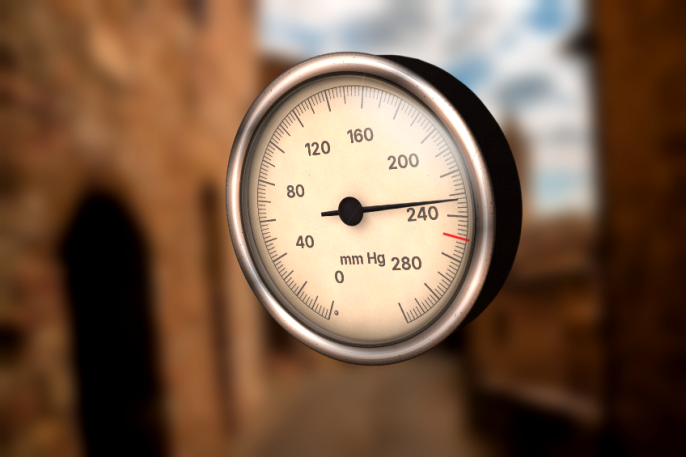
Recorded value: 232 mmHg
